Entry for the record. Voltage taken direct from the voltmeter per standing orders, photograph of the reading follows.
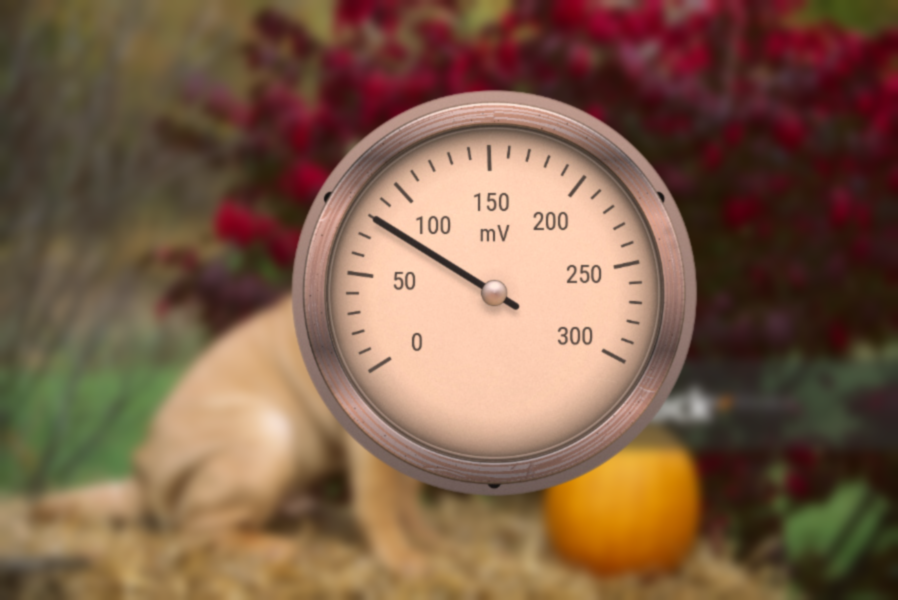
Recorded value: 80 mV
